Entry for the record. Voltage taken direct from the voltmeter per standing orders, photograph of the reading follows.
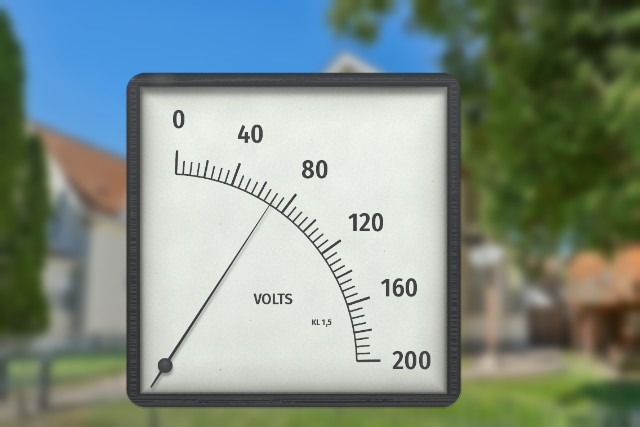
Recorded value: 70 V
